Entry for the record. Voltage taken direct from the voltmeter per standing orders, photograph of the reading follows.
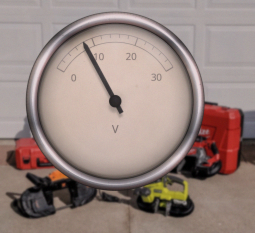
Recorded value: 8 V
